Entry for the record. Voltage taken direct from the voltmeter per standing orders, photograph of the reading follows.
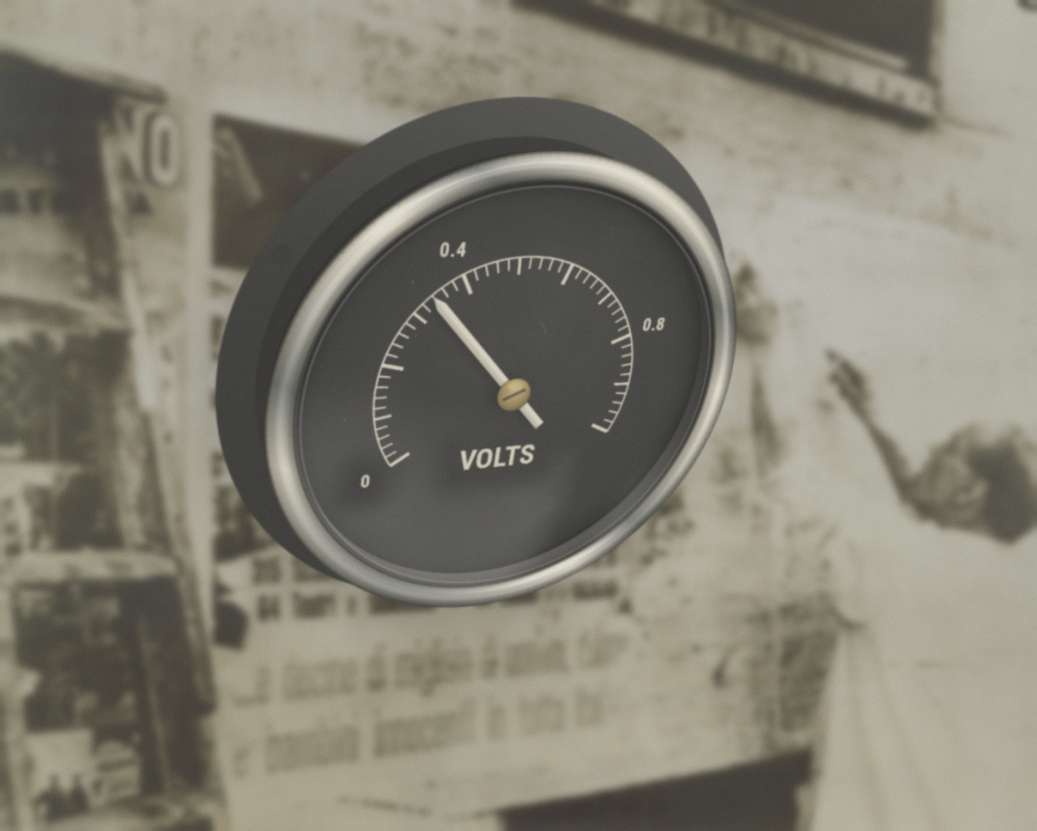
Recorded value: 0.34 V
